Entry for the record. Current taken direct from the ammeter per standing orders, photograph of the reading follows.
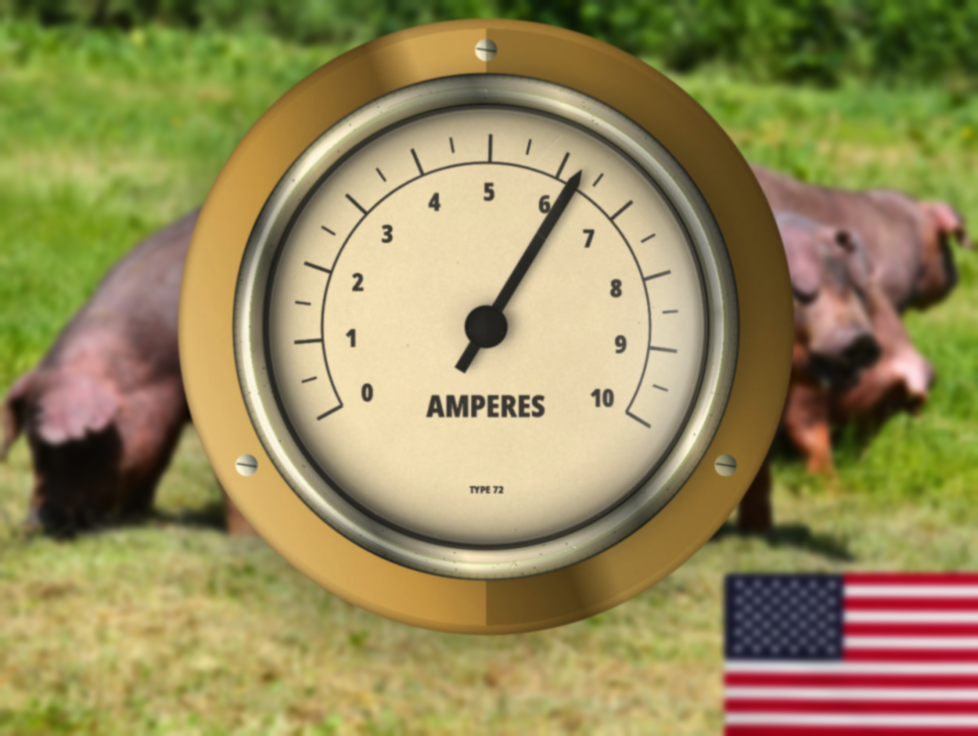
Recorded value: 6.25 A
